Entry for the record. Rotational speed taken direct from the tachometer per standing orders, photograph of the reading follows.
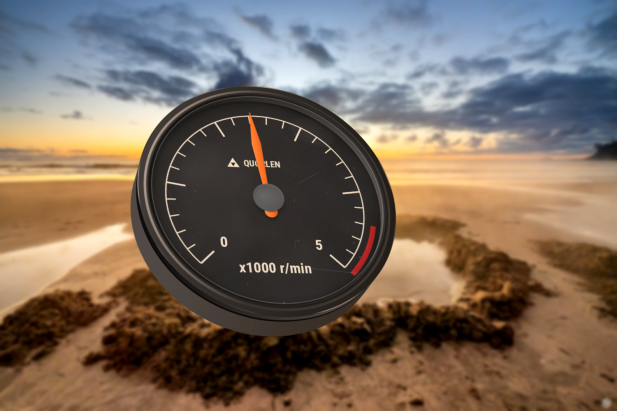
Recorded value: 2400 rpm
